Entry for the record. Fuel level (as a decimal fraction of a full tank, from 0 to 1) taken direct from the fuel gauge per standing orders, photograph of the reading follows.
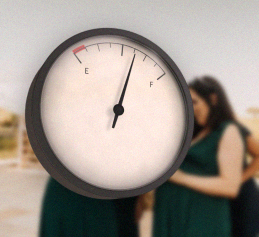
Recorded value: 0.625
